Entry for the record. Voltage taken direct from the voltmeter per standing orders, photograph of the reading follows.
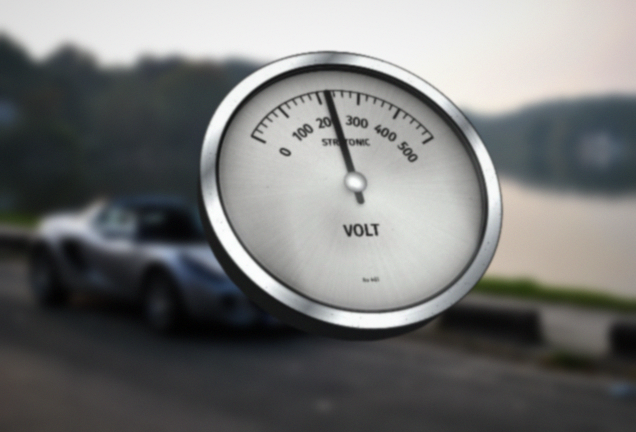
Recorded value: 220 V
